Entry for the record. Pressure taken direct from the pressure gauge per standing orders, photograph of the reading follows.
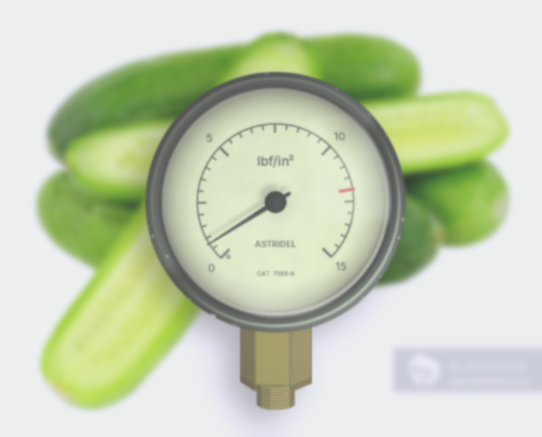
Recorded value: 0.75 psi
